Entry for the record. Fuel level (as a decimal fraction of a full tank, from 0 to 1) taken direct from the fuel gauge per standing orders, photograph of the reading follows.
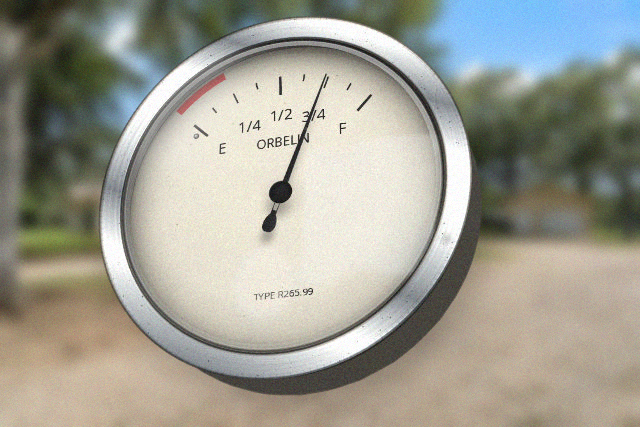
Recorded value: 0.75
